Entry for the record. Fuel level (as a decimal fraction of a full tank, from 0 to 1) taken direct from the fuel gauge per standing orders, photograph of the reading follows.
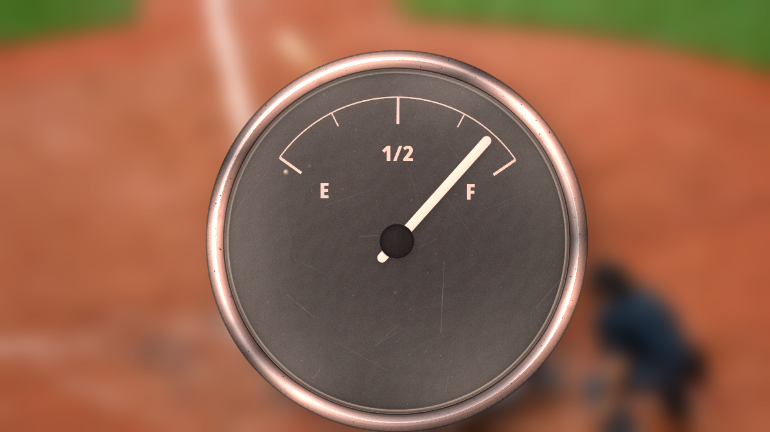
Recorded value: 0.875
